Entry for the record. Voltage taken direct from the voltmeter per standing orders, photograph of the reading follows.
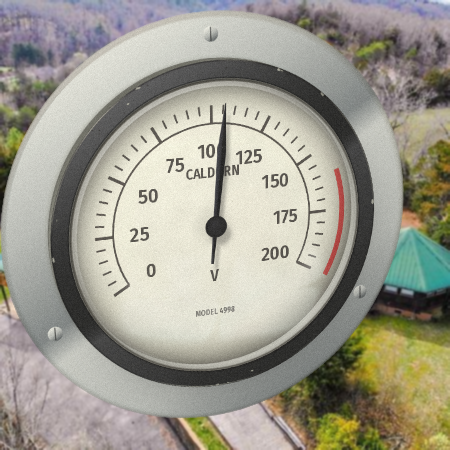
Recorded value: 105 V
